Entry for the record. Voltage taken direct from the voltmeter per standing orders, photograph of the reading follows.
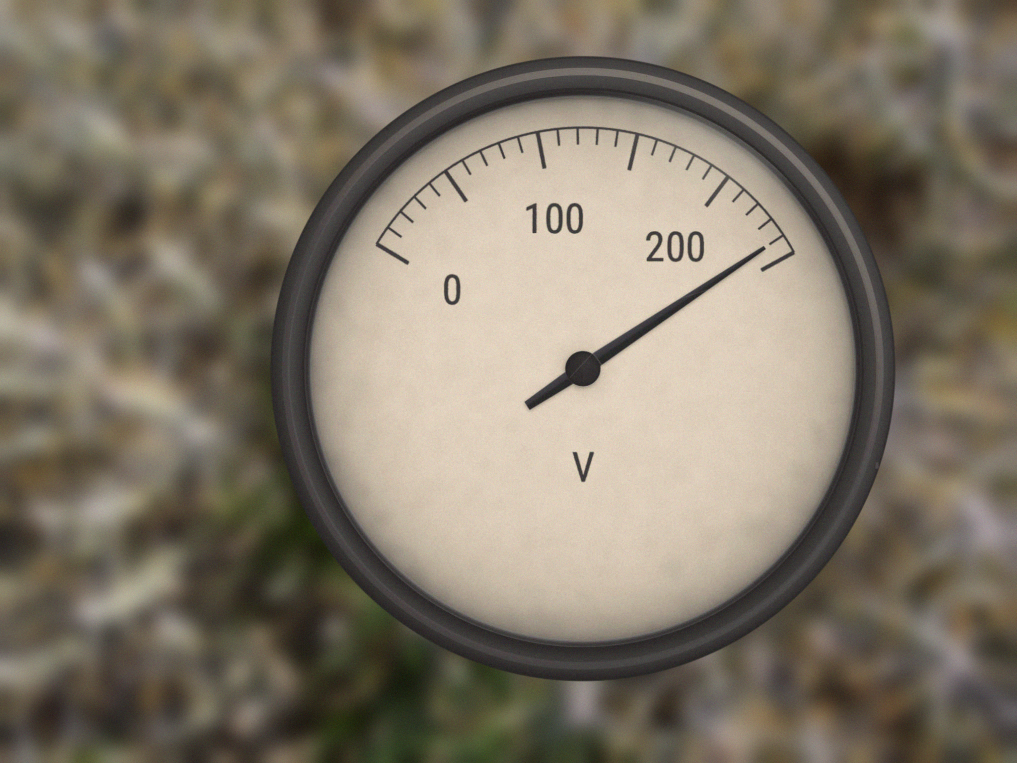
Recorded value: 240 V
